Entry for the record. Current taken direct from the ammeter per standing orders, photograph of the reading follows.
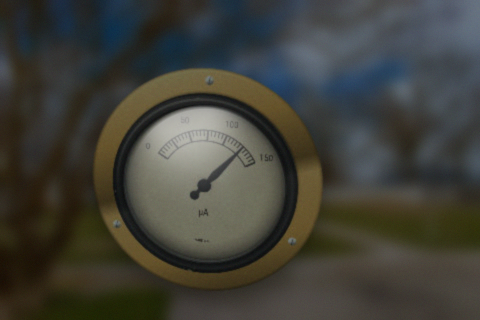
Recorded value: 125 µA
